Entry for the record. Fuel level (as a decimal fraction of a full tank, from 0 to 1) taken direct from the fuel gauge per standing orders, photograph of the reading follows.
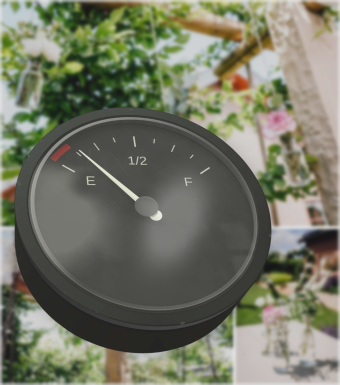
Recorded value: 0.125
